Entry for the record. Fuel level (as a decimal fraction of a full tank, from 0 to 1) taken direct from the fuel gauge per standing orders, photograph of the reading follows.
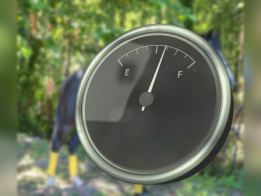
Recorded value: 0.625
